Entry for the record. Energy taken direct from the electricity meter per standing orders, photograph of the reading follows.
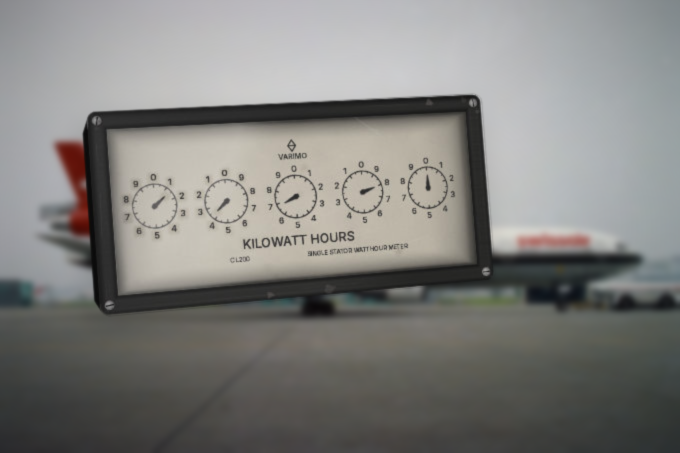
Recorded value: 13680 kWh
